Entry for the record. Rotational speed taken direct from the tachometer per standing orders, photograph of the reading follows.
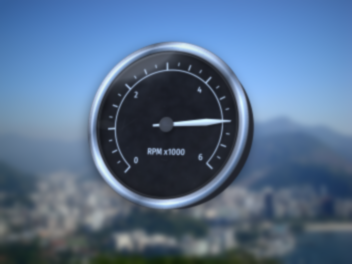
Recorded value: 5000 rpm
